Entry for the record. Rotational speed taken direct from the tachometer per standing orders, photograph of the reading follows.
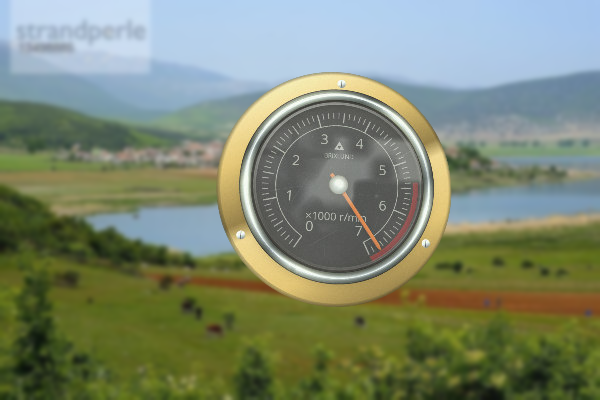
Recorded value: 6800 rpm
